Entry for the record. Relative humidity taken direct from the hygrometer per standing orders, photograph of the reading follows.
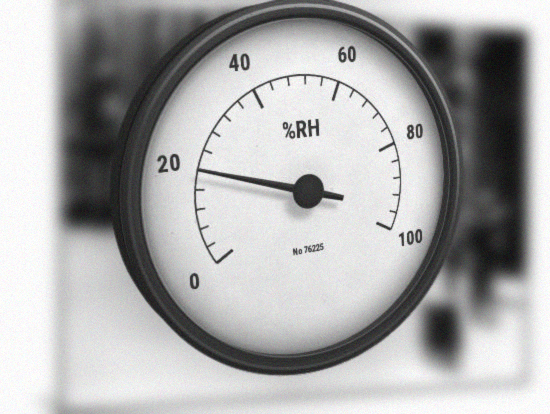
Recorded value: 20 %
